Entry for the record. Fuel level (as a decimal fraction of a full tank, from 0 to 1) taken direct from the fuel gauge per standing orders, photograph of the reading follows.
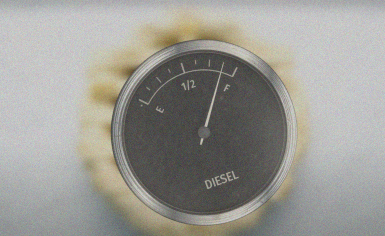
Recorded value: 0.875
